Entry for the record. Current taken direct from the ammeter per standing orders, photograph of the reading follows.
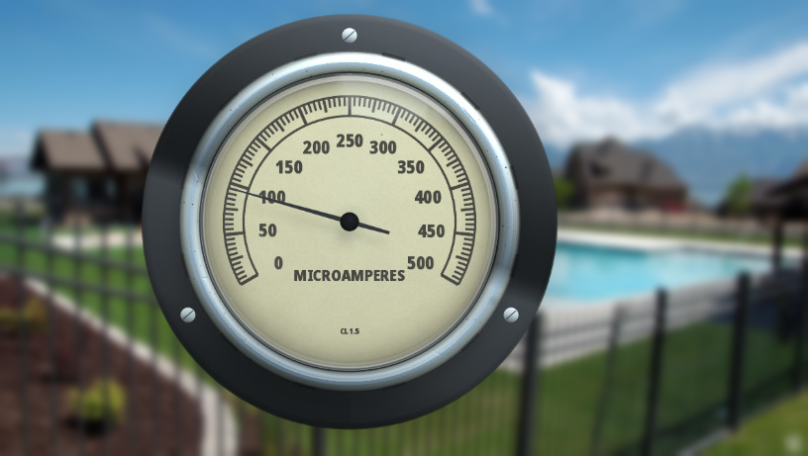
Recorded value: 95 µA
